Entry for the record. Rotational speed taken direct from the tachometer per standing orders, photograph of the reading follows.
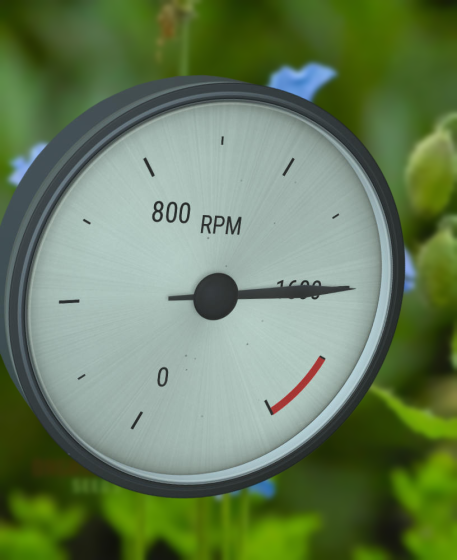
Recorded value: 1600 rpm
